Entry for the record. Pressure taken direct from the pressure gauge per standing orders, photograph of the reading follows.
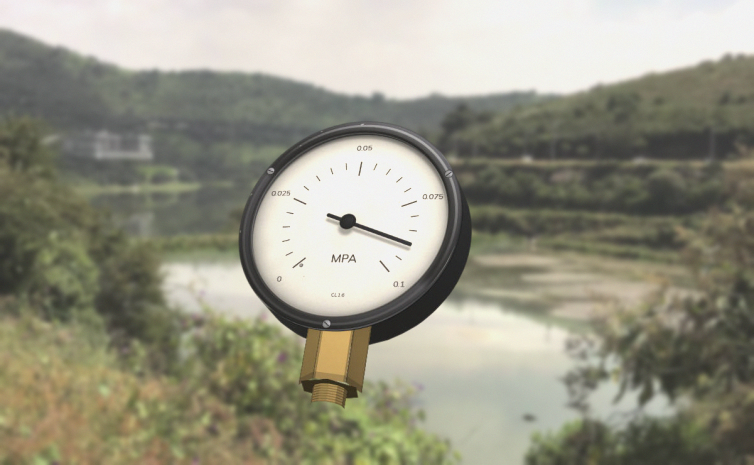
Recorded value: 0.09 MPa
